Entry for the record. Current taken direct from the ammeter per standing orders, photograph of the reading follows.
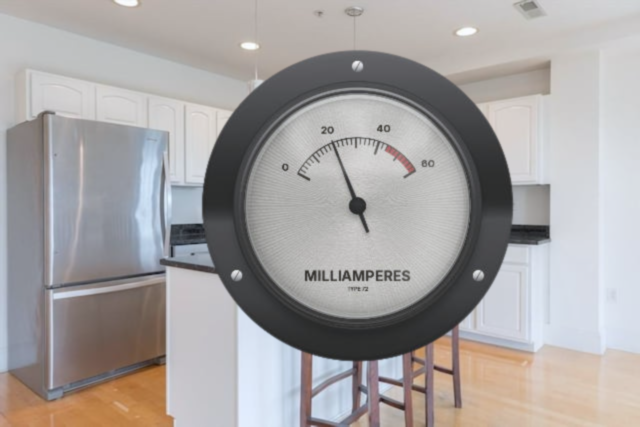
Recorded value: 20 mA
